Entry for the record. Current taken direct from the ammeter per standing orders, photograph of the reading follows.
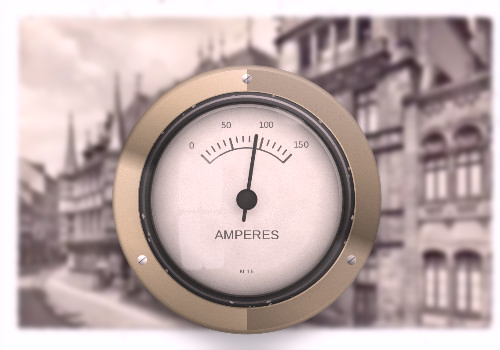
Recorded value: 90 A
